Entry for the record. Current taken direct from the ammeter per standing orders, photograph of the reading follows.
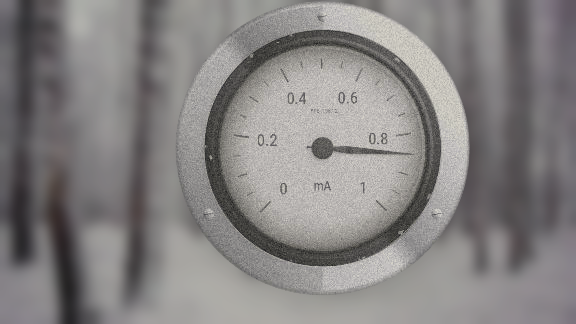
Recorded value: 0.85 mA
